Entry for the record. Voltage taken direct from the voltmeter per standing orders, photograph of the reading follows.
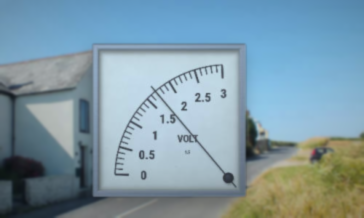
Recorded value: 1.7 V
